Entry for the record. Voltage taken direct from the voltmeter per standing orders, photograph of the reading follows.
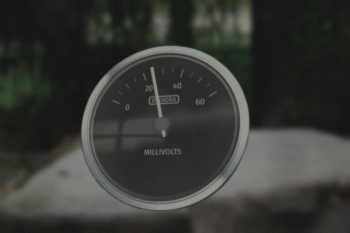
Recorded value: 25 mV
